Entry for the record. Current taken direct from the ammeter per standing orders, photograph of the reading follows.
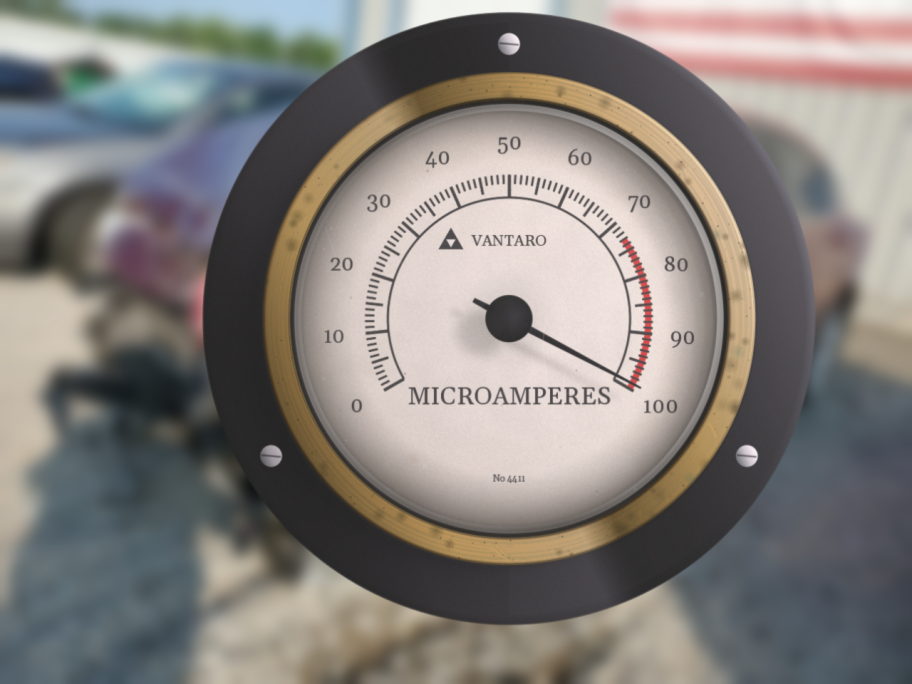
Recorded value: 99 µA
